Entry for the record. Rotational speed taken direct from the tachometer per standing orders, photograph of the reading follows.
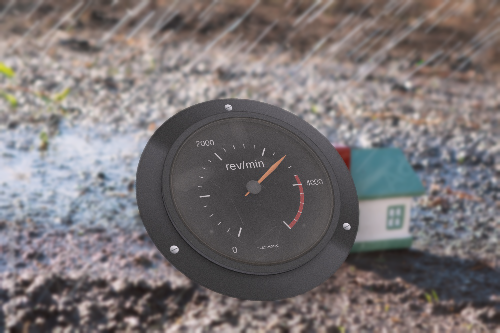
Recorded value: 3400 rpm
